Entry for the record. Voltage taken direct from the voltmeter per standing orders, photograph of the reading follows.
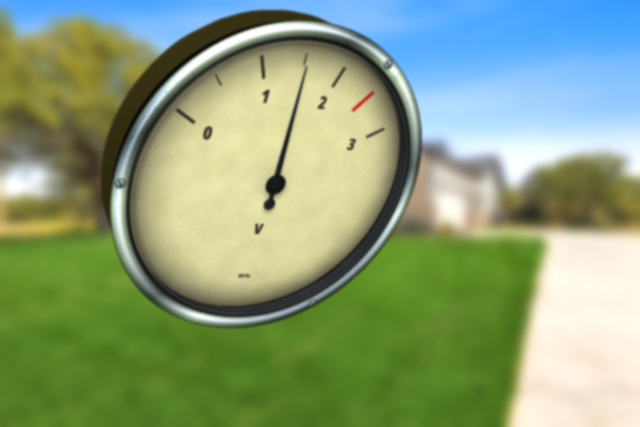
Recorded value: 1.5 V
